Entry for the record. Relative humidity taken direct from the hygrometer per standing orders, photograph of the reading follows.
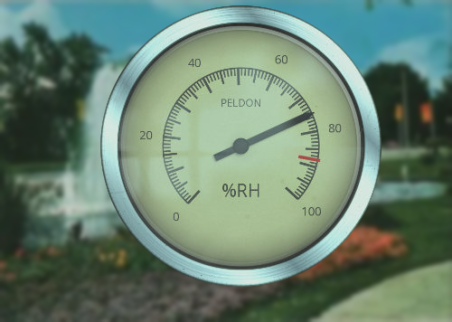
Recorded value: 75 %
